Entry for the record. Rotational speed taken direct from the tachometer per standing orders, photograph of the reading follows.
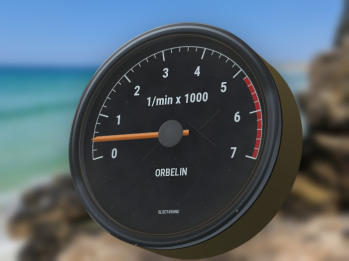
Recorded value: 400 rpm
